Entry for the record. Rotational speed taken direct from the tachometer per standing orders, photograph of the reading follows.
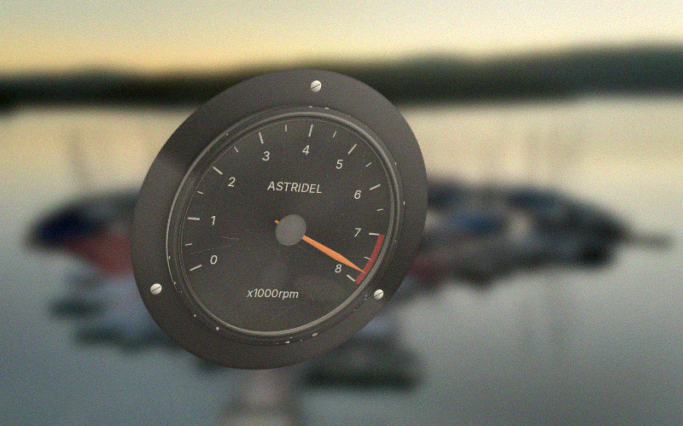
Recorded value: 7750 rpm
